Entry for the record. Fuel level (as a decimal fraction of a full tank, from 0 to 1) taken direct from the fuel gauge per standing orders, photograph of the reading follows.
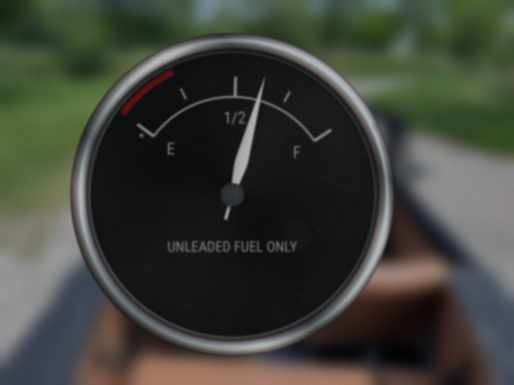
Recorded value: 0.625
